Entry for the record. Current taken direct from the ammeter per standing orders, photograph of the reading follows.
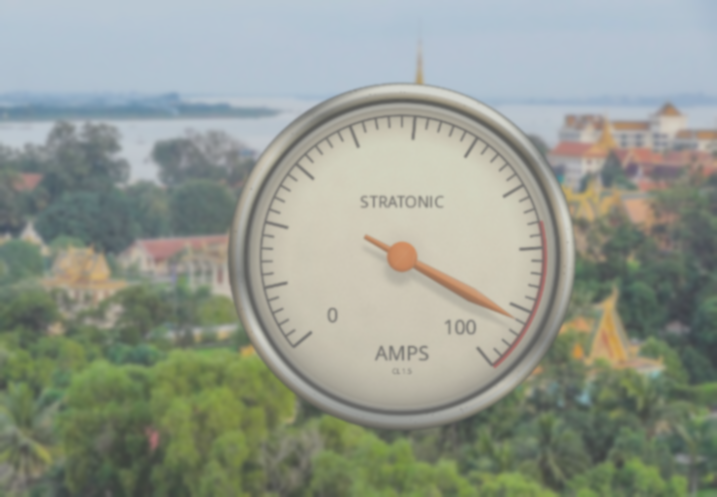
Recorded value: 92 A
